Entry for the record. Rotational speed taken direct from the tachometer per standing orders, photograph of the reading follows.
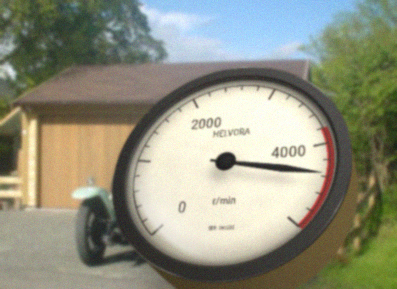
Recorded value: 4400 rpm
